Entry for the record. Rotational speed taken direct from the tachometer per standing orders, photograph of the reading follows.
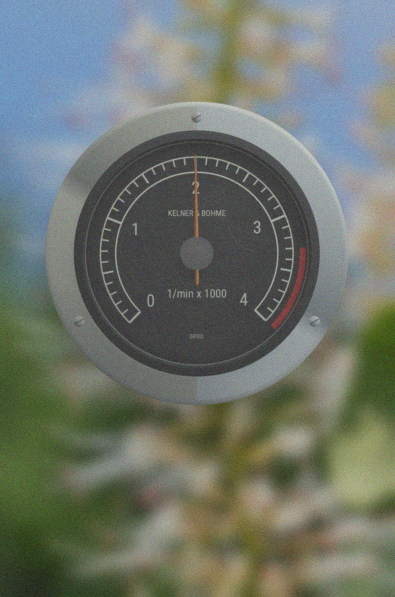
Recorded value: 2000 rpm
